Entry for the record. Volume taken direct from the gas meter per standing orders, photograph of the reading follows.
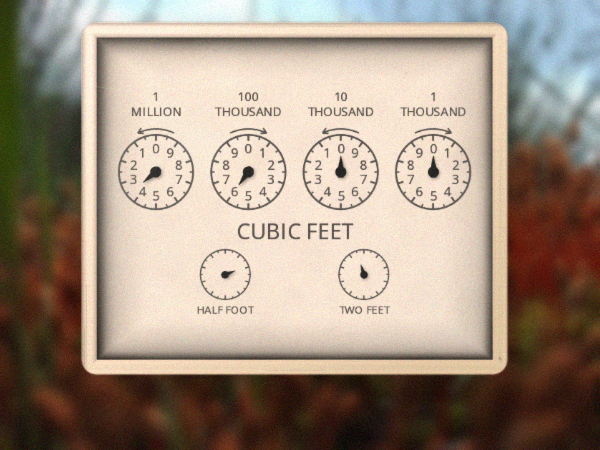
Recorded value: 360000 ft³
